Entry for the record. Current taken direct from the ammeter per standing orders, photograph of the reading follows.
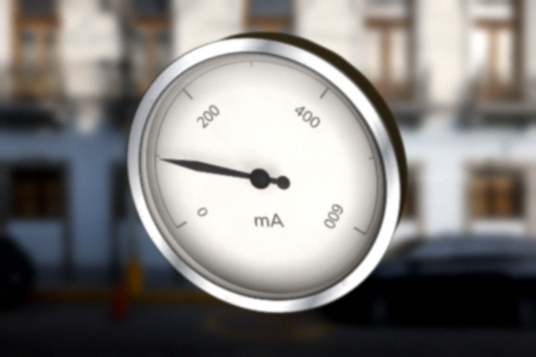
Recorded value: 100 mA
